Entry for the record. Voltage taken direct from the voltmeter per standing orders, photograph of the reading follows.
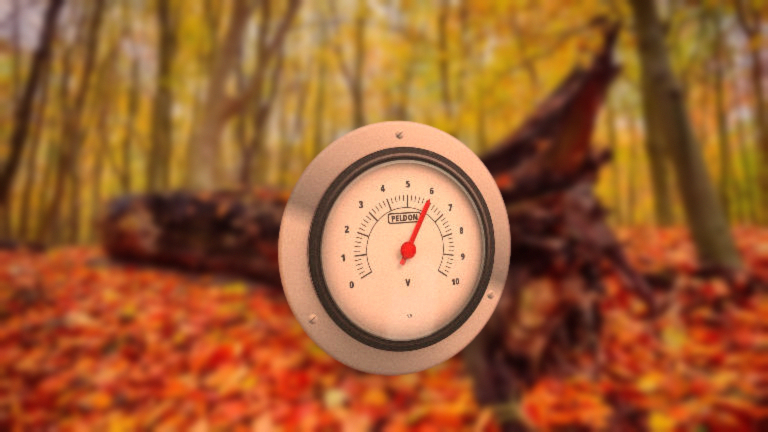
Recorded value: 6 V
